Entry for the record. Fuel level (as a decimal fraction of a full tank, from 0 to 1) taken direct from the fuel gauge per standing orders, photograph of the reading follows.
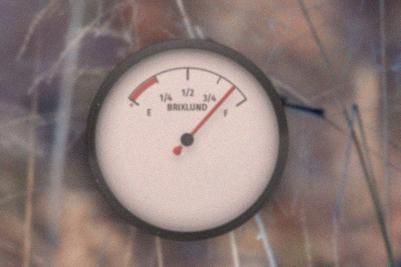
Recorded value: 0.875
